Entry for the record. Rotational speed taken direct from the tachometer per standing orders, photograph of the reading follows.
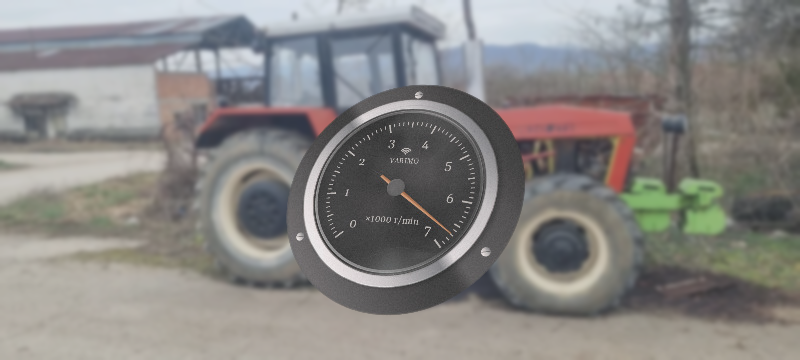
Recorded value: 6700 rpm
